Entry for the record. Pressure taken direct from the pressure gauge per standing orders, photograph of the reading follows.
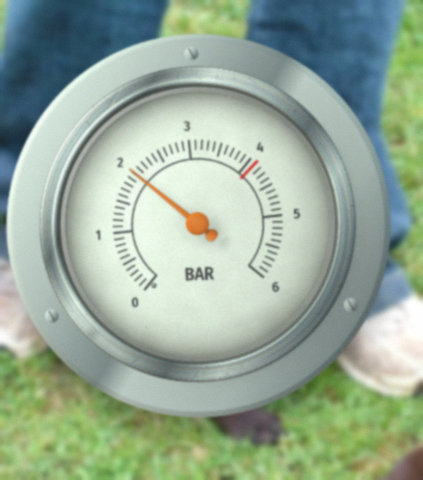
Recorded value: 2 bar
